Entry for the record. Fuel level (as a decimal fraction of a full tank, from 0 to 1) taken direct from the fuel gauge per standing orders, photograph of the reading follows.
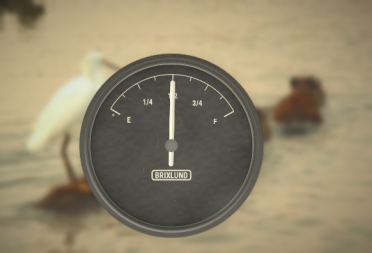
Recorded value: 0.5
